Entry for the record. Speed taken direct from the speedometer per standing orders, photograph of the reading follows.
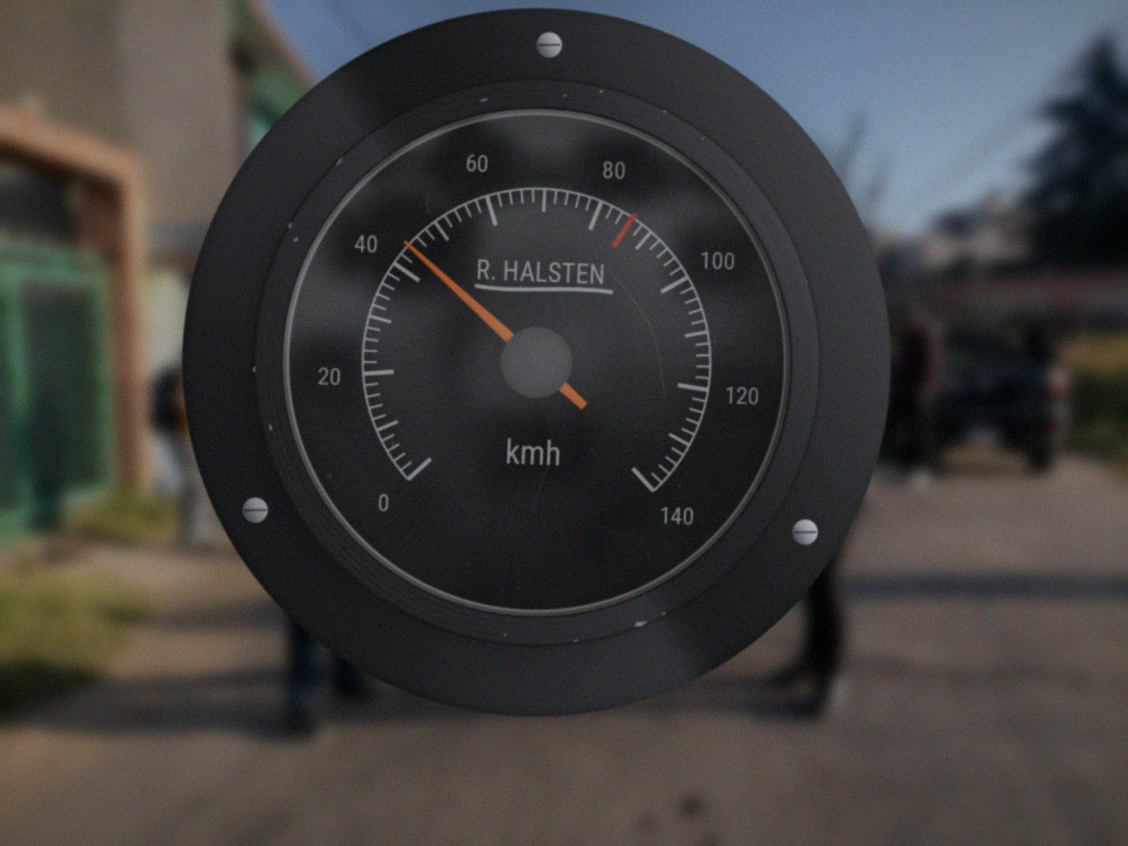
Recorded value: 44 km/h
